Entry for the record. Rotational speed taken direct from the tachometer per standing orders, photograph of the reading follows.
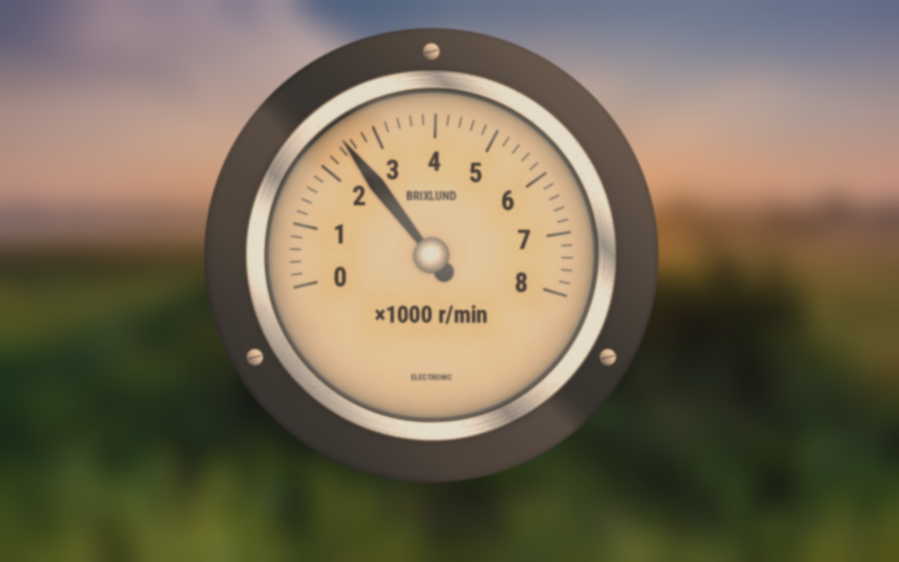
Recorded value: 2500 rpm
